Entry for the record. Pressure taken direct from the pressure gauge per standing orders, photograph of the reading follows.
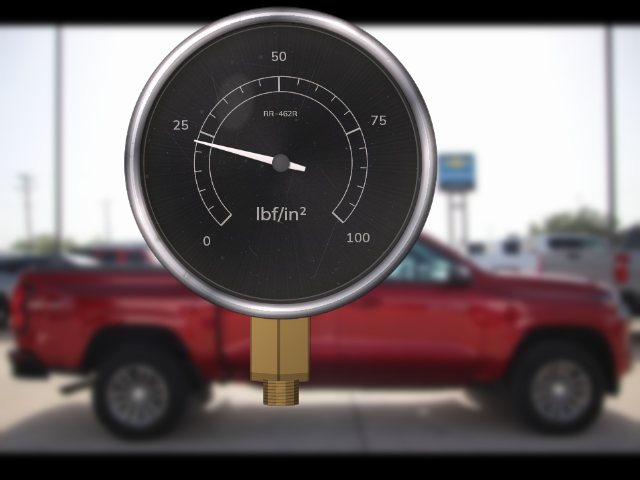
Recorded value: 22.5 psi
